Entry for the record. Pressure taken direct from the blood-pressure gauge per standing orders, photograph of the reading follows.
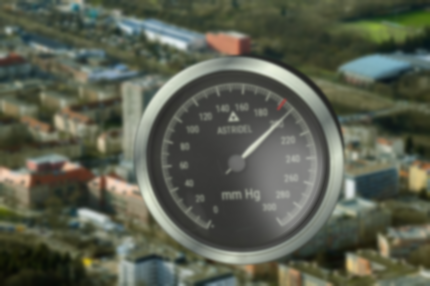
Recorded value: 200 mmHg
